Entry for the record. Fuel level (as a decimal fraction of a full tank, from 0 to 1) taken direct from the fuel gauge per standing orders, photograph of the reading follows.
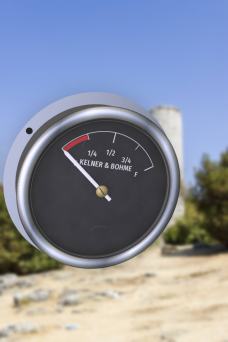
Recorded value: 0
